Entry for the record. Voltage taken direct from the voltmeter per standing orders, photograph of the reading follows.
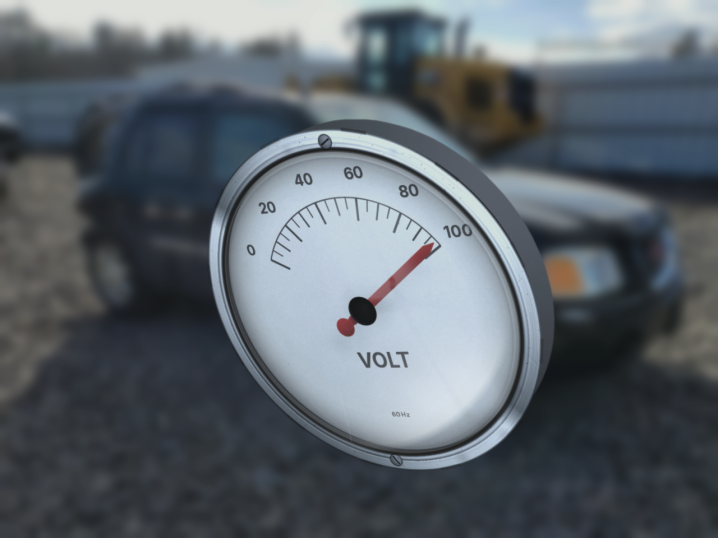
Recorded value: 97.5 V
